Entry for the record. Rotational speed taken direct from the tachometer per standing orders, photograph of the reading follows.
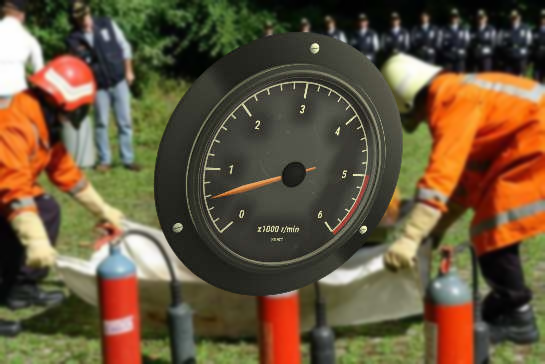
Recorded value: 600 rpm
